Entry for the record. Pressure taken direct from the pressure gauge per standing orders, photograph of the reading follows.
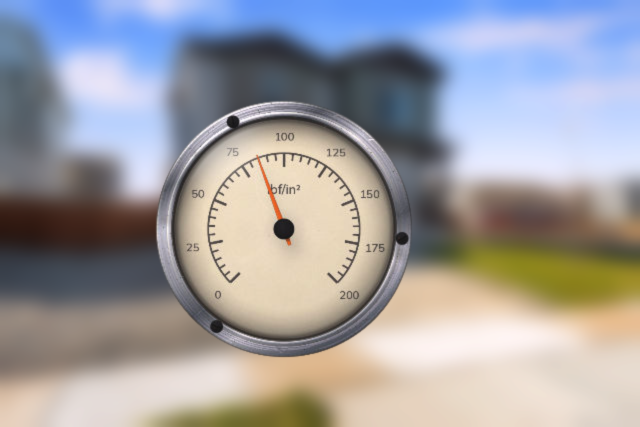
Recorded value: 85 psi
